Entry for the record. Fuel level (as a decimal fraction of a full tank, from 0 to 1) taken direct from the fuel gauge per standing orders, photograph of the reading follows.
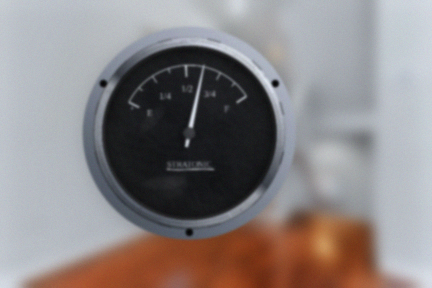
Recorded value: 0.625
